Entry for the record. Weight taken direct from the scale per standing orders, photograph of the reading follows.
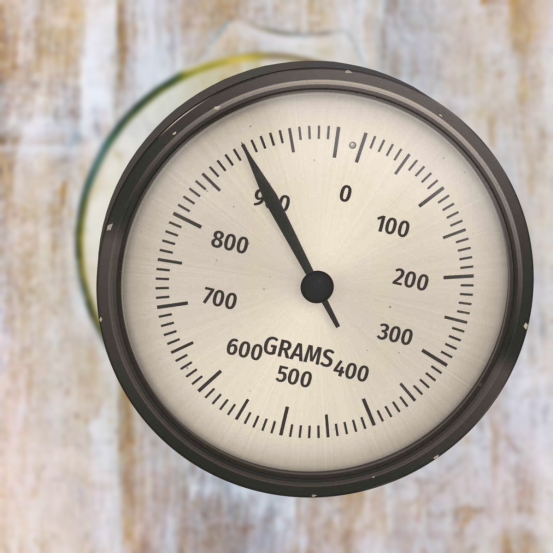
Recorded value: 900 g
